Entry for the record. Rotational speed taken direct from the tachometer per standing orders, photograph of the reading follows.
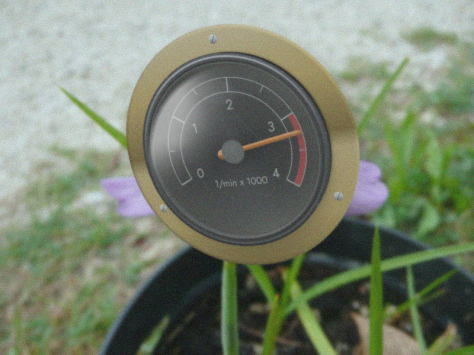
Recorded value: 3250 rpm
